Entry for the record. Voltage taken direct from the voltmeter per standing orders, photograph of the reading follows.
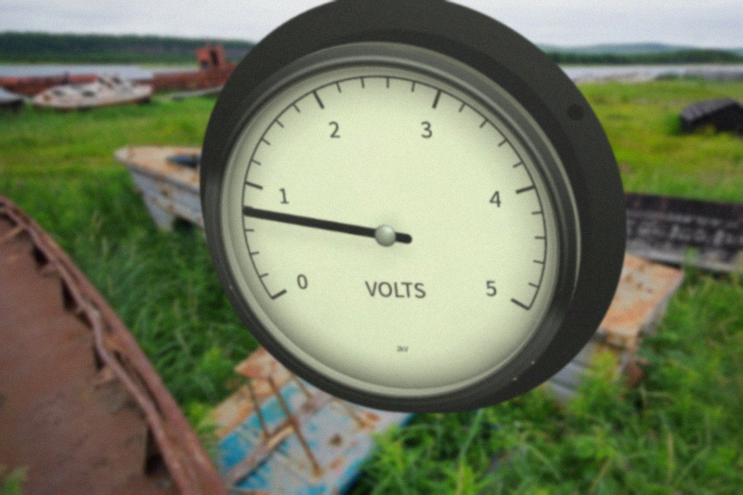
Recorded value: 0.8 V
